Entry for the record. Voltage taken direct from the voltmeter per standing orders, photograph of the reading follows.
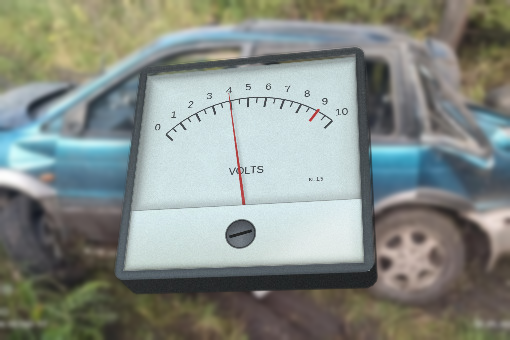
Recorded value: 4 V
